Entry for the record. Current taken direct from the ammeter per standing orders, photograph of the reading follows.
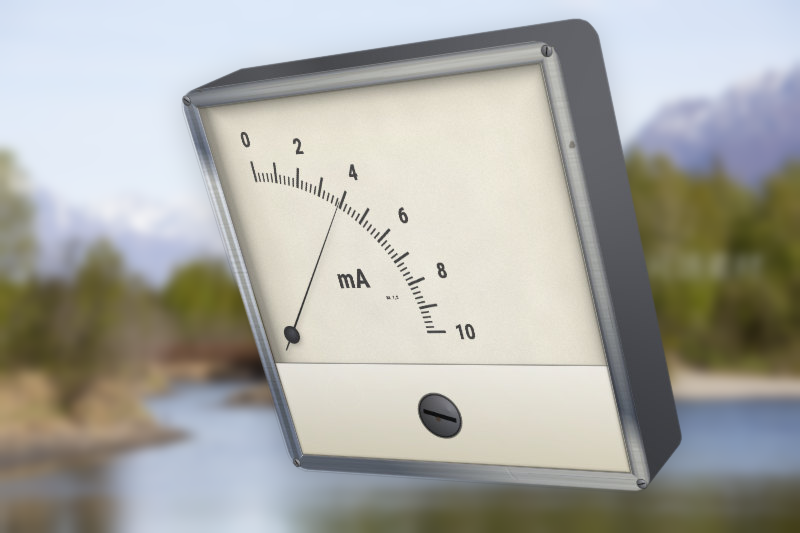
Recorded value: 4 mA
